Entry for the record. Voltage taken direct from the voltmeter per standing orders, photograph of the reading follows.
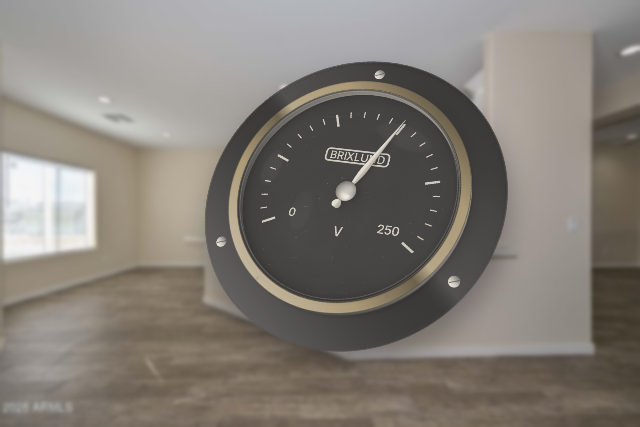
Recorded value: 150 V
